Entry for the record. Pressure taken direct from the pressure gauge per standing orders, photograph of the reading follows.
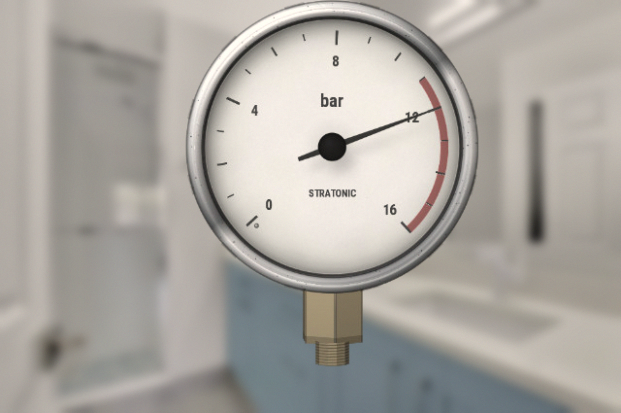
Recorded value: 12 bar
